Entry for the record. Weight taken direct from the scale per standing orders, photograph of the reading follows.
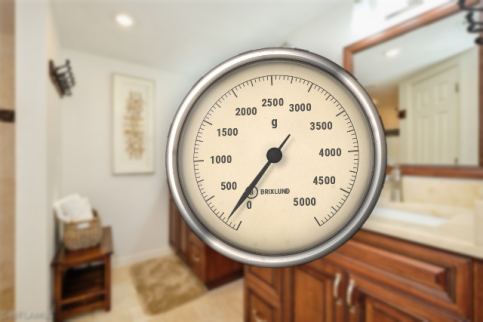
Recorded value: 150 g
